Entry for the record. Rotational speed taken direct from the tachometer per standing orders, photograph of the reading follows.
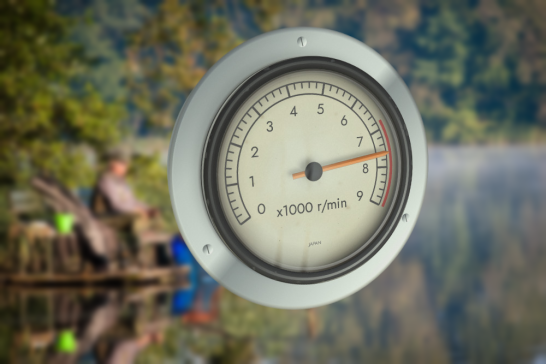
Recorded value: 7600 rpm
